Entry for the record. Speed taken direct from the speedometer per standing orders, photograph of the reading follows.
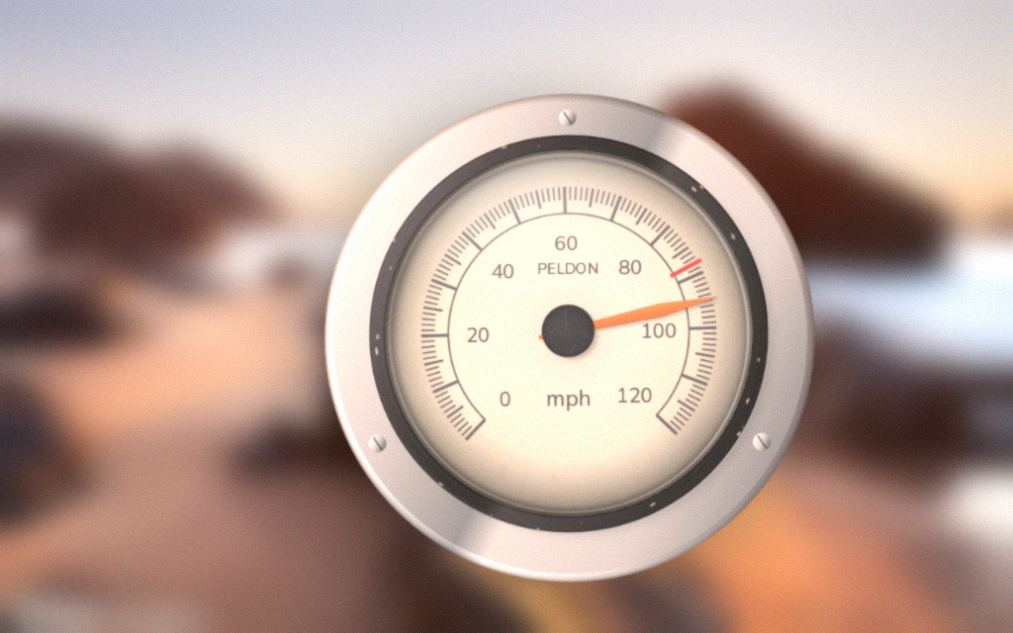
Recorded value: 95 mph
